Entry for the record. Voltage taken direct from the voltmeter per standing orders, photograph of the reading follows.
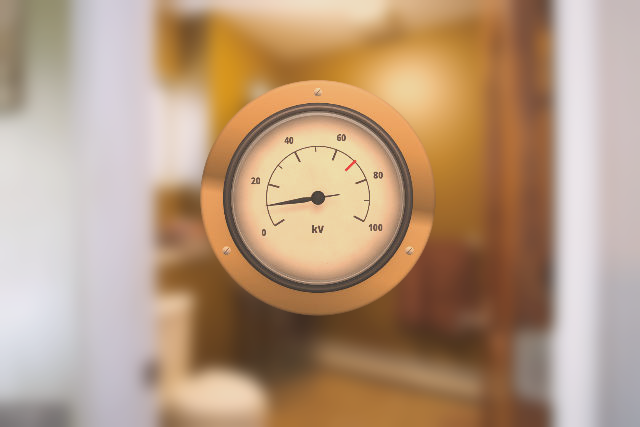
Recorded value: 10 kV
